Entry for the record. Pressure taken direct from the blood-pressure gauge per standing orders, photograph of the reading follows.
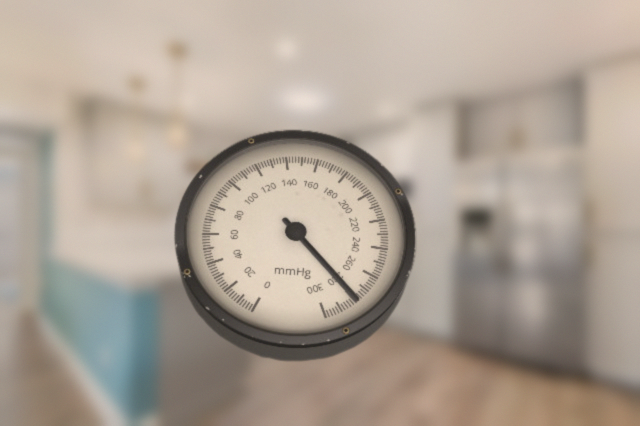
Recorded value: 280 mmHg
